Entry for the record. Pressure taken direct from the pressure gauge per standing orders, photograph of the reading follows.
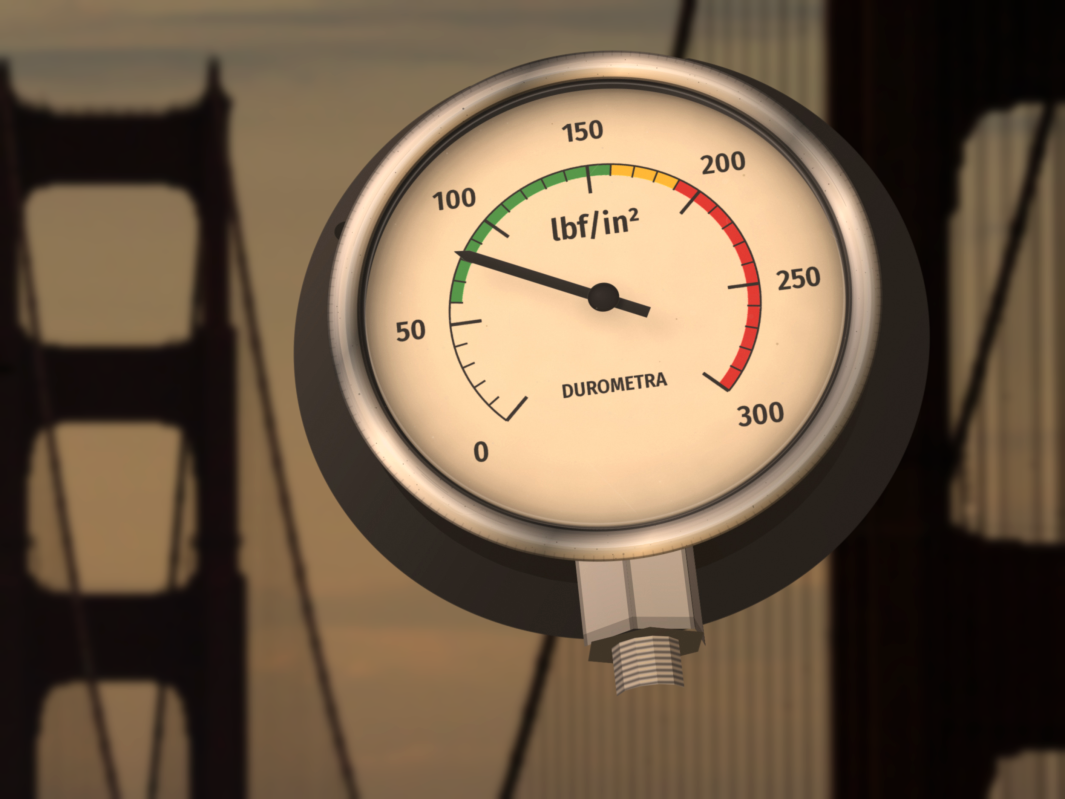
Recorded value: 80 psi
